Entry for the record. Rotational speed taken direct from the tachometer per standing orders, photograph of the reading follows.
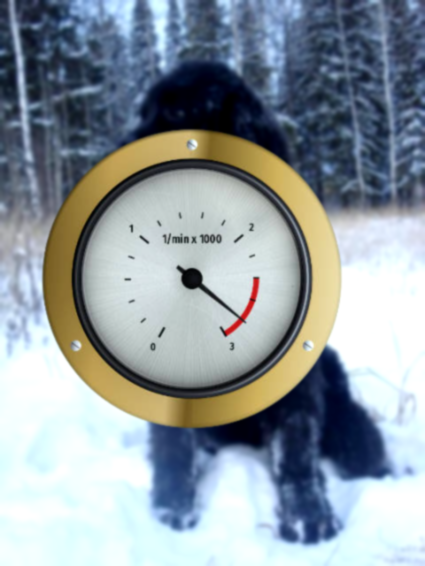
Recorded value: 2800 rpm
